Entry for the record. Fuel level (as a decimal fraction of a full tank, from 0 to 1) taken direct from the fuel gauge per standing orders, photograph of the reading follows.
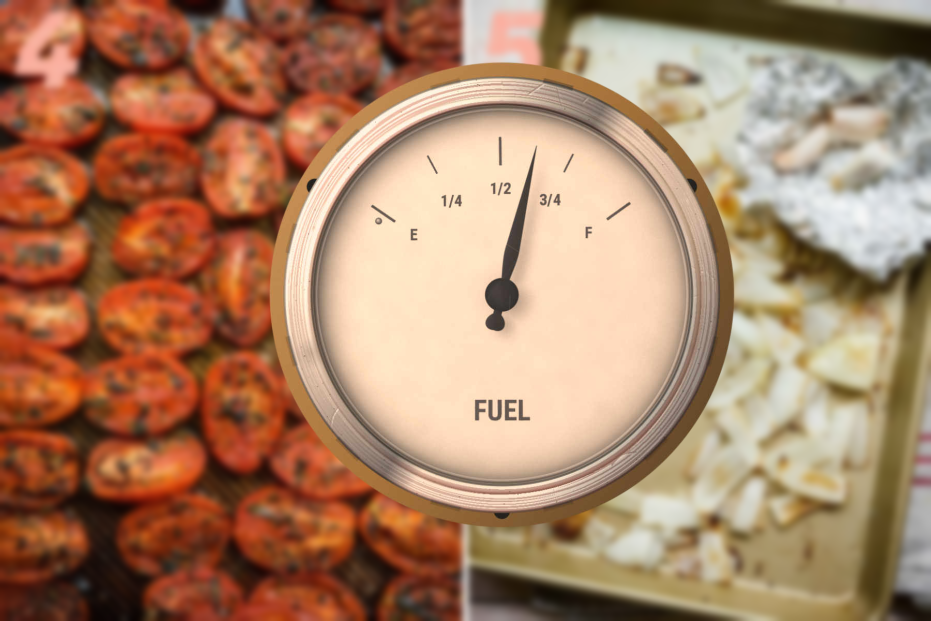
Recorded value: 0.625
